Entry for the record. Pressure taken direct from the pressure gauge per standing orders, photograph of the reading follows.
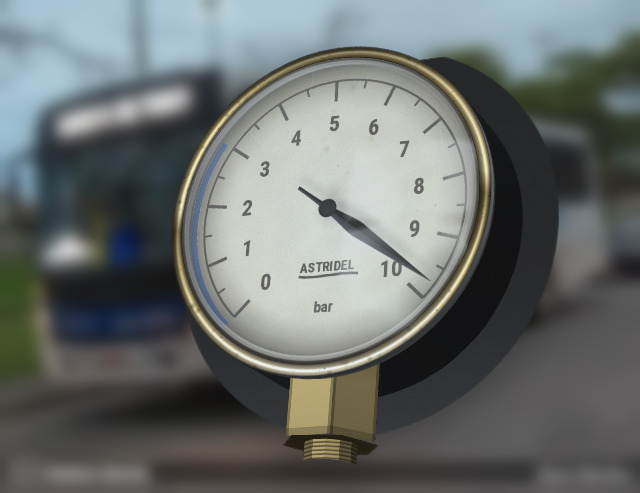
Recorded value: 9.75 bar
